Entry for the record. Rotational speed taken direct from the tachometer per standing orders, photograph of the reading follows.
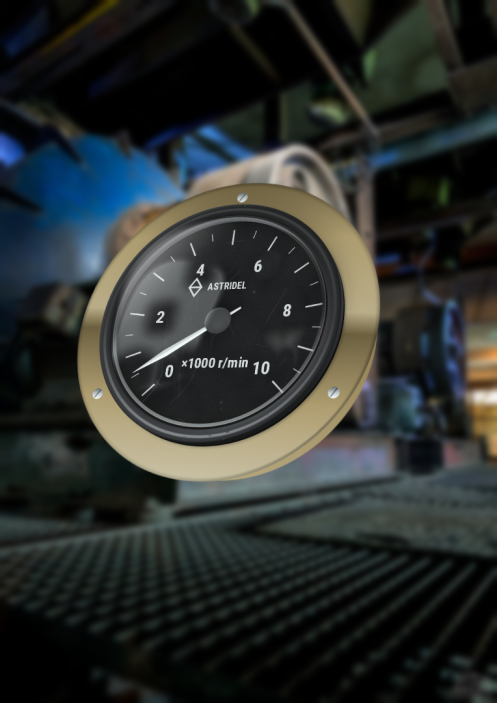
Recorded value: 500 rpm
